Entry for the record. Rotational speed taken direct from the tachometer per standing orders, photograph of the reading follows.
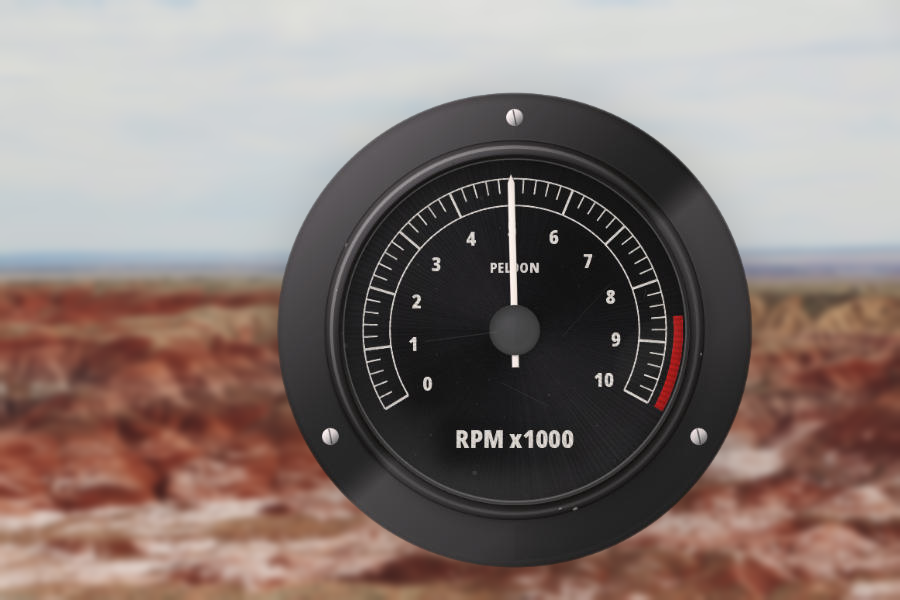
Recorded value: 5000 rpm
